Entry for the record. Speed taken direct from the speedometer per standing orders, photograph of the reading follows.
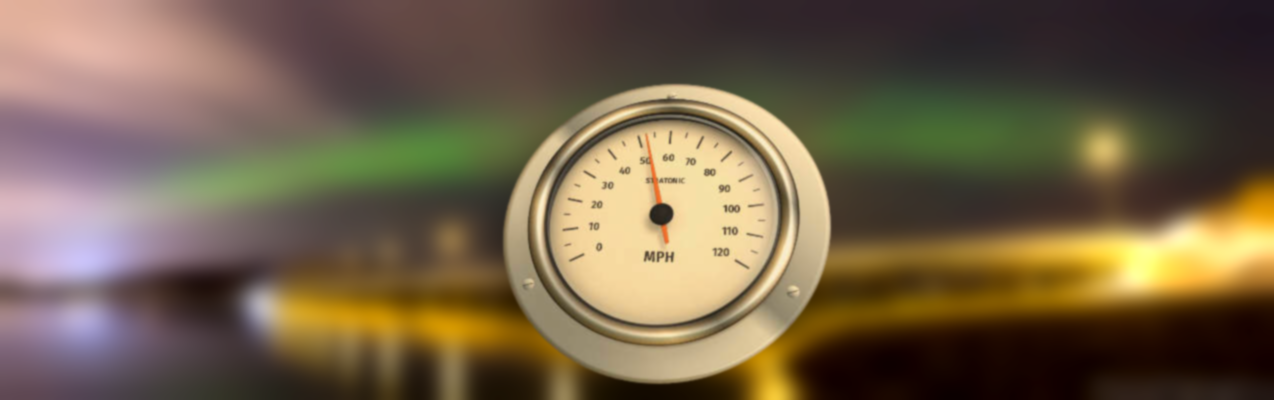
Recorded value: 52.5 mph
